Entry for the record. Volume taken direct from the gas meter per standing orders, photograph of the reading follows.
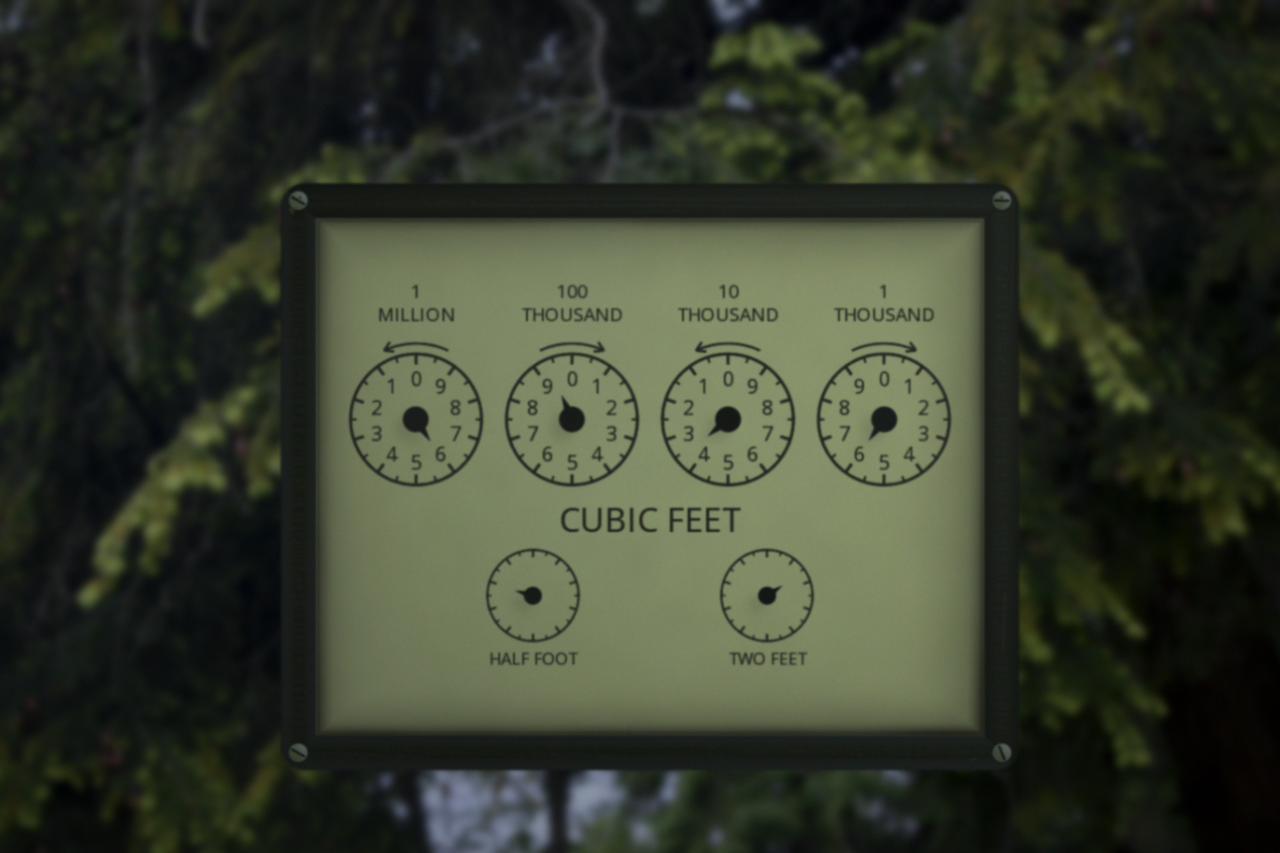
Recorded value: 593600 ft³
